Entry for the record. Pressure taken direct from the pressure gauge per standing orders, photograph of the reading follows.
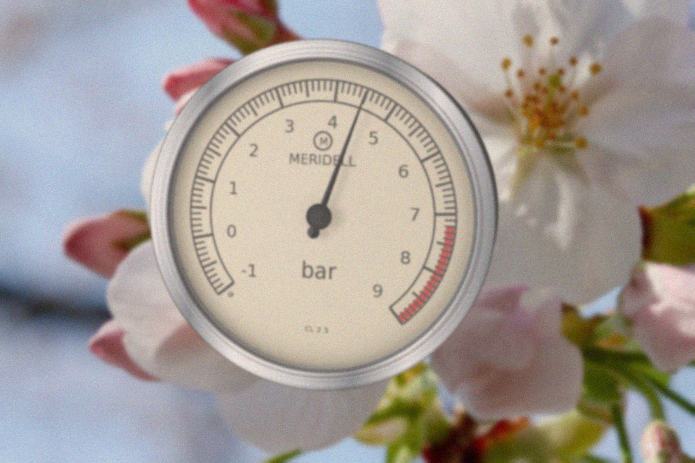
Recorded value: 4.5 bar
